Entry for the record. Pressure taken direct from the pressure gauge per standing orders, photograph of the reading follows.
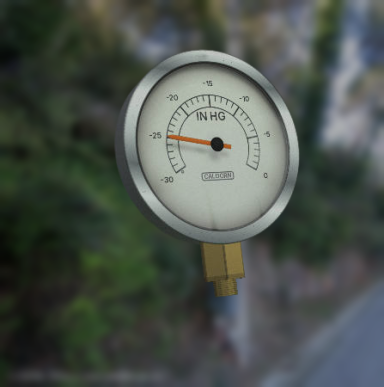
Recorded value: -25 inHg
